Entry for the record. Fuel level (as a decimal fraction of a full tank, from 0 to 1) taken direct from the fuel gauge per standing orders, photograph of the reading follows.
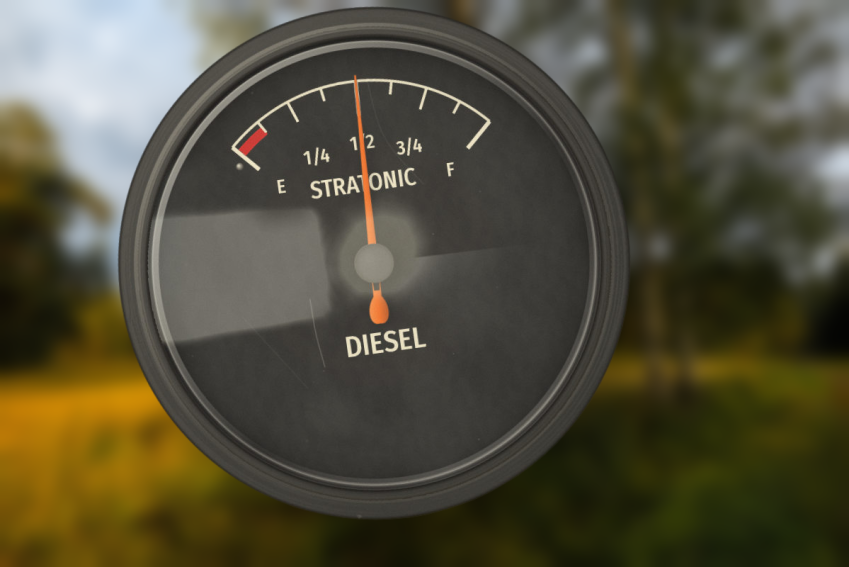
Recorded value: 0.5
